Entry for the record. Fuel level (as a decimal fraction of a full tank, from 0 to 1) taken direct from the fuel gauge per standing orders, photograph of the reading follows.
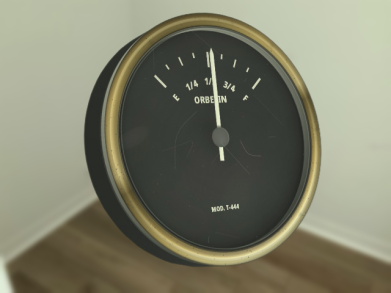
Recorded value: 0.5
